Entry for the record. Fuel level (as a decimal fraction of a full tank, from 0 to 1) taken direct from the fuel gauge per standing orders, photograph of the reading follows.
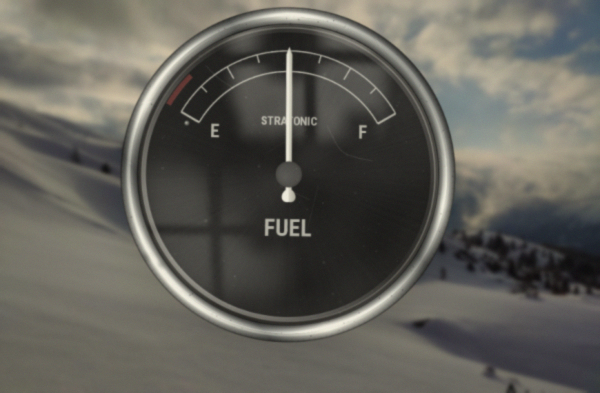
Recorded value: 0.5
